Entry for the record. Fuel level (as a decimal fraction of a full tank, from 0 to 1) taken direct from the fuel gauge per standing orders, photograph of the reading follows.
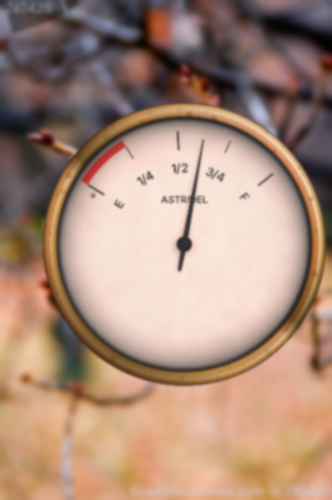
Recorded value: 0.625
